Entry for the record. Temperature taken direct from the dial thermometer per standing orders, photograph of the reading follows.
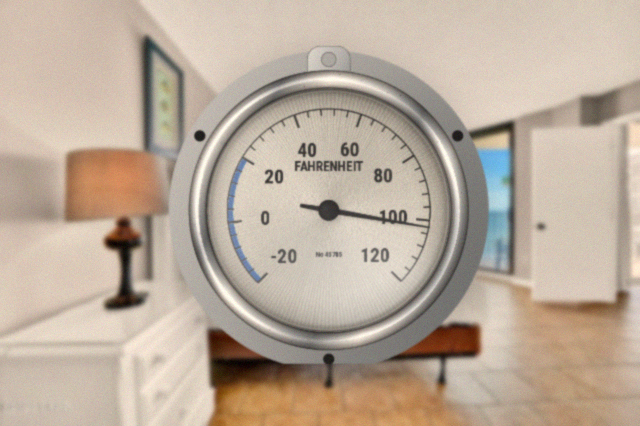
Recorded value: 102 °F
